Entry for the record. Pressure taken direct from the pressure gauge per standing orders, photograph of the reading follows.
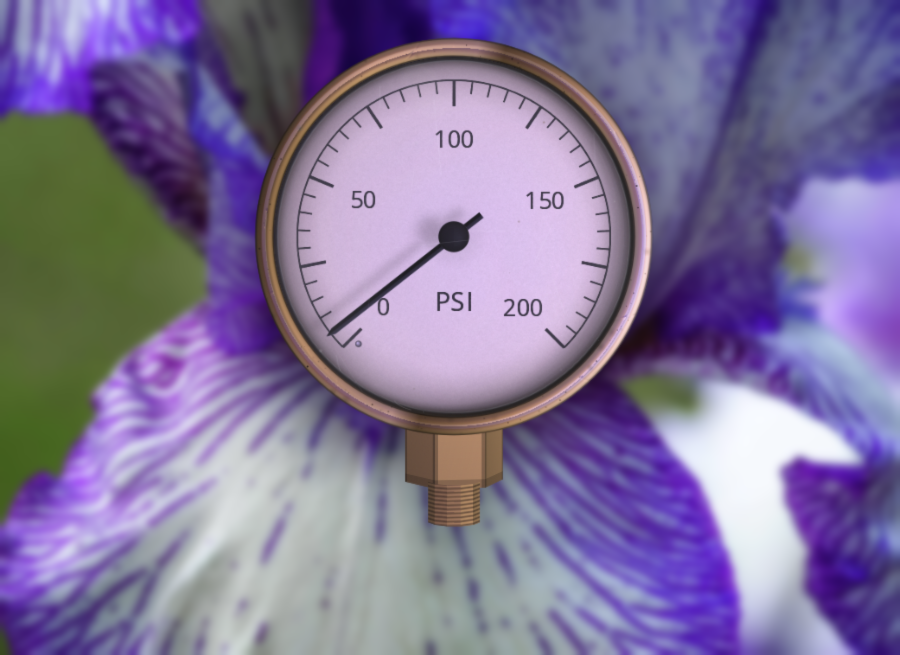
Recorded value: 5 psi
